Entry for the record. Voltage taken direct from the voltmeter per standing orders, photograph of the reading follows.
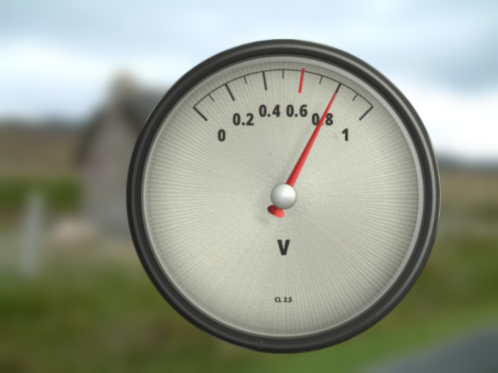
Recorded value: 0.8 V
